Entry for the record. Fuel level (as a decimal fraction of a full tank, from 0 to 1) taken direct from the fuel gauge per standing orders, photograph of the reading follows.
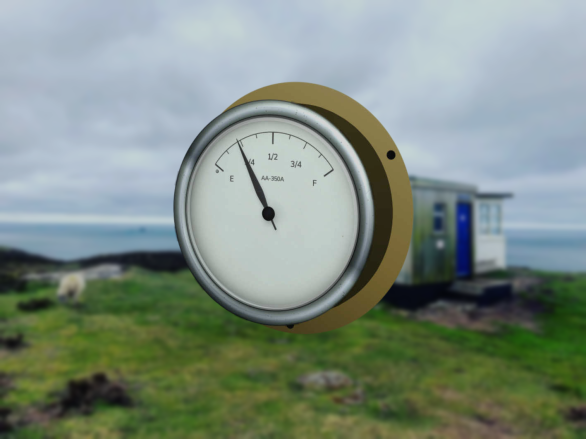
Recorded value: 0.25
